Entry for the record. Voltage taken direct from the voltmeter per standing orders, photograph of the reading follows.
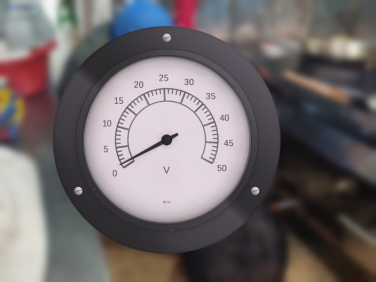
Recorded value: 1 V
